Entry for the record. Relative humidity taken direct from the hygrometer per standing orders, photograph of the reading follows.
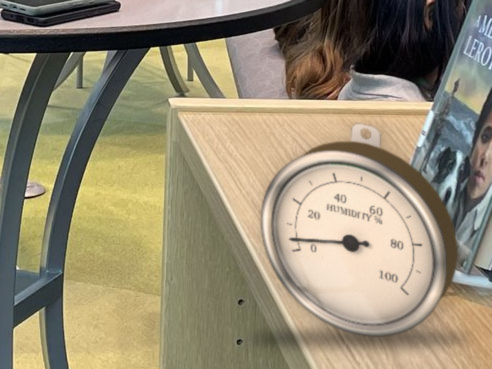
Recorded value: 5 %
